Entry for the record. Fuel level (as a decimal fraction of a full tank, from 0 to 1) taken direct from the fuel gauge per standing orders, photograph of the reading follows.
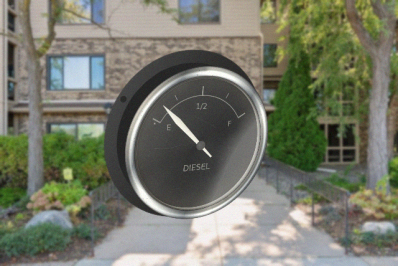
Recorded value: 0.125
